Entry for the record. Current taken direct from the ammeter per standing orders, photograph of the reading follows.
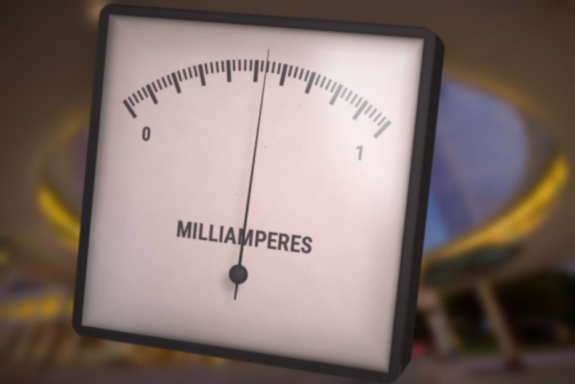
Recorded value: 0.54 mA
